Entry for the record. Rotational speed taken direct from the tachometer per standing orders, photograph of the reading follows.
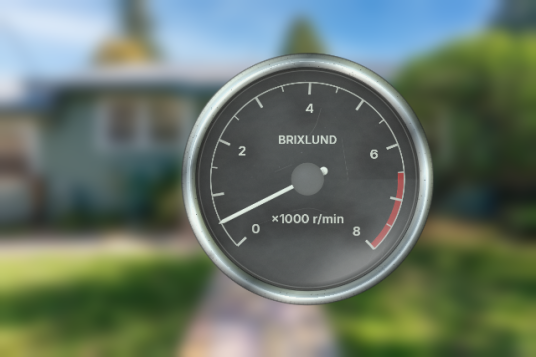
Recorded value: 500 rpm
